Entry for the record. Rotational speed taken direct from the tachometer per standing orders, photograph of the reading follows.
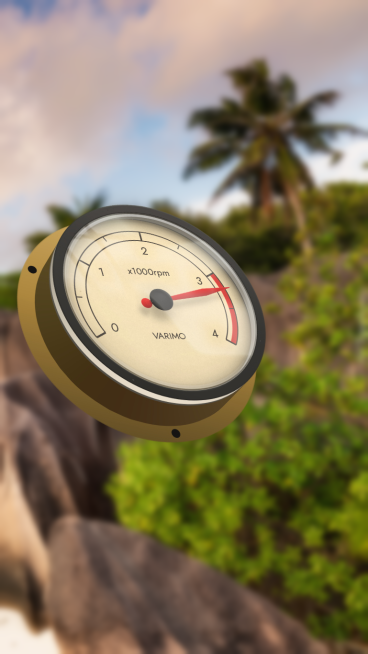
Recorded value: 3250 rpm
